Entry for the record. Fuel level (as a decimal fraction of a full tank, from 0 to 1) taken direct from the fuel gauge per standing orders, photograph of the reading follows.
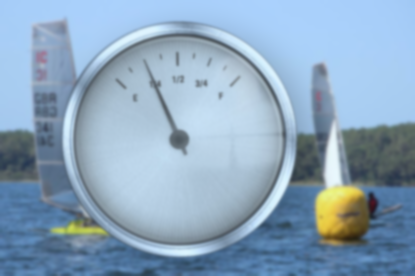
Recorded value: 0.25
